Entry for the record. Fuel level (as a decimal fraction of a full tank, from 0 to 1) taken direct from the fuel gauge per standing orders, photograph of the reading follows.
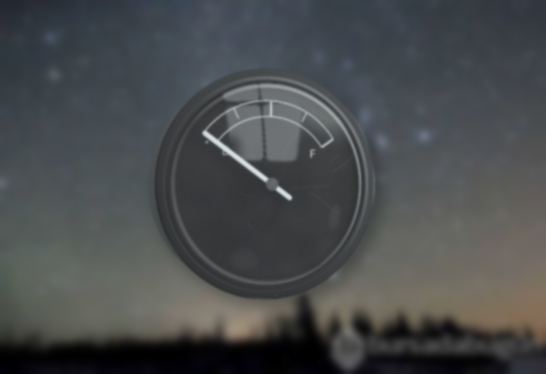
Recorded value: 0
